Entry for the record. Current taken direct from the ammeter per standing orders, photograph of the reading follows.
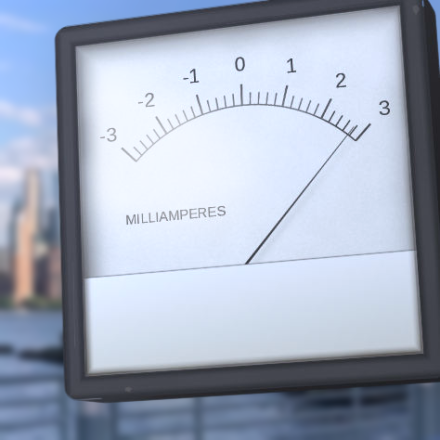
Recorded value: 2.8 mA
